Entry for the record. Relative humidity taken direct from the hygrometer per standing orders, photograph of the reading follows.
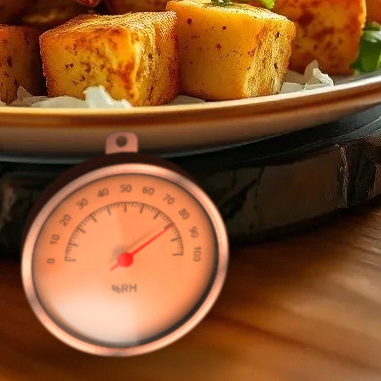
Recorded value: 80 %
